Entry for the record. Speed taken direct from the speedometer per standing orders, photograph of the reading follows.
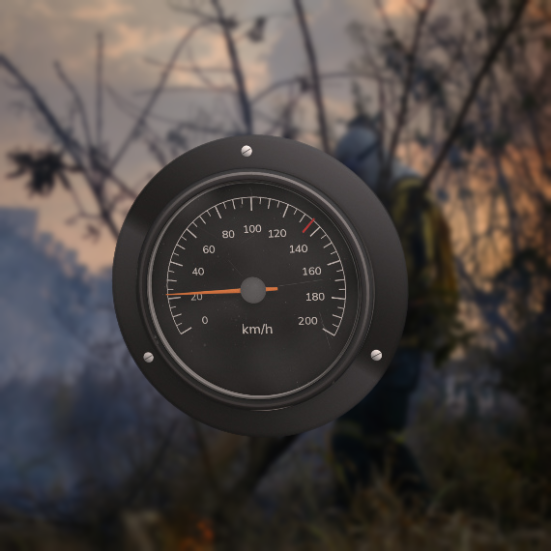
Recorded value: 22.5 km/h
